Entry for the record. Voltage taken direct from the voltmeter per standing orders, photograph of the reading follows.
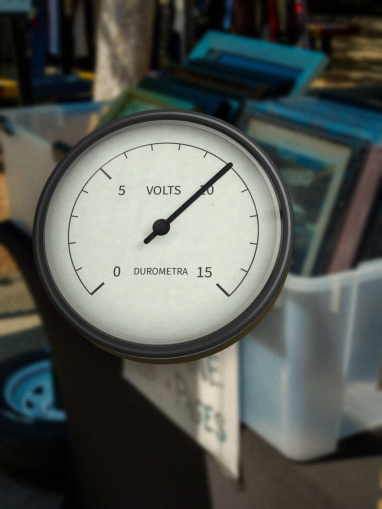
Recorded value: 10 V
